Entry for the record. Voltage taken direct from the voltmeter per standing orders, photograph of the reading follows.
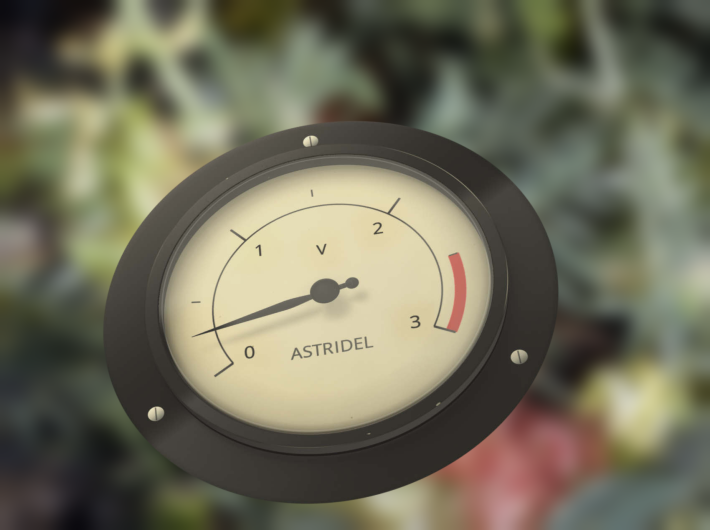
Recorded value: 0.25 V
